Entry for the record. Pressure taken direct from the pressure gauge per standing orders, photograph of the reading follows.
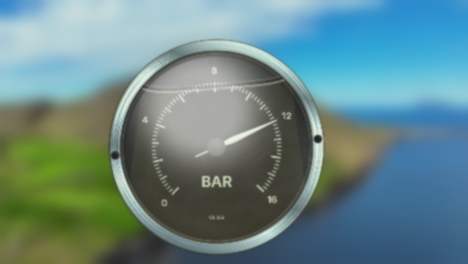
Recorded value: 12 bar
